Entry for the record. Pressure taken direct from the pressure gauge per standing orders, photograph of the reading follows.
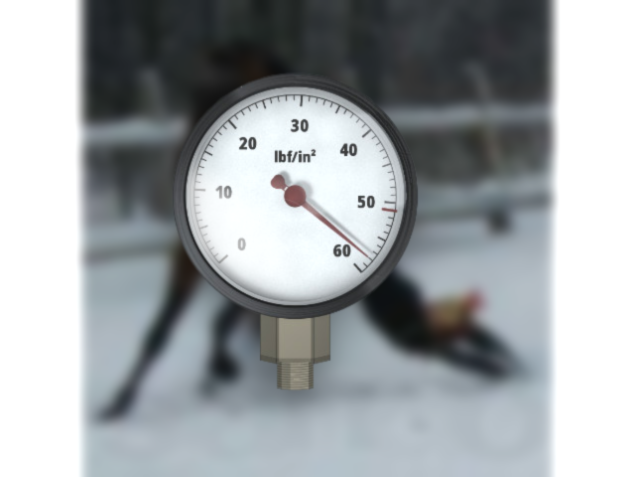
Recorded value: 58 psi
